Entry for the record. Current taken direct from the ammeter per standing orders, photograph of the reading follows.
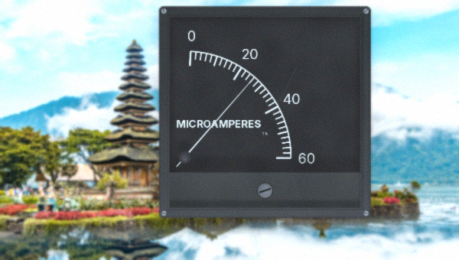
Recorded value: 26 µA
